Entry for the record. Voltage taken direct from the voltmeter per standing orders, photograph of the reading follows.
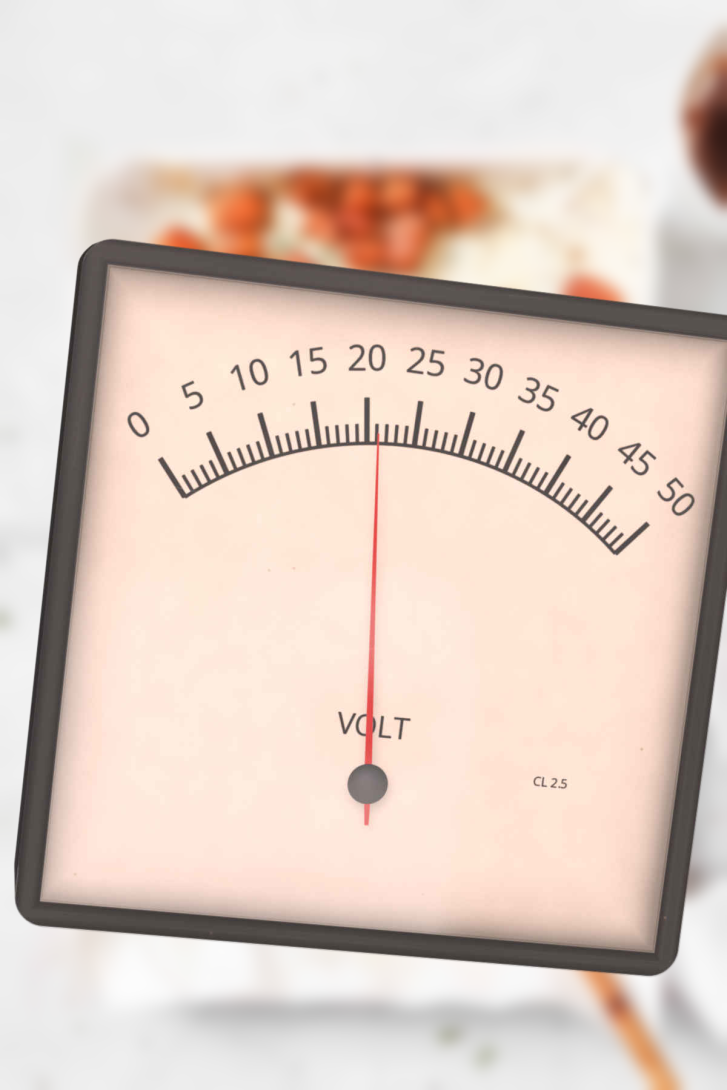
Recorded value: 21 V
